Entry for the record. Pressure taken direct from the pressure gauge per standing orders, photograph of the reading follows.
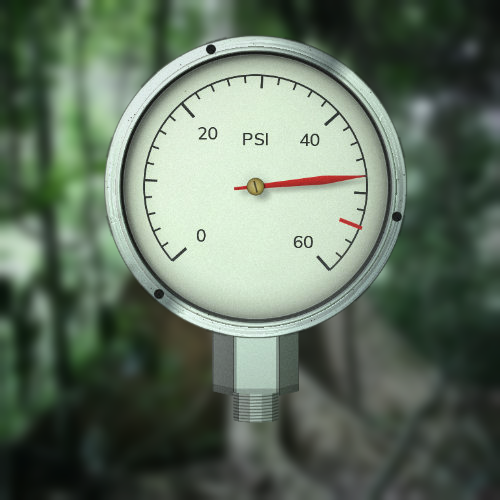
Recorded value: 48 psi
